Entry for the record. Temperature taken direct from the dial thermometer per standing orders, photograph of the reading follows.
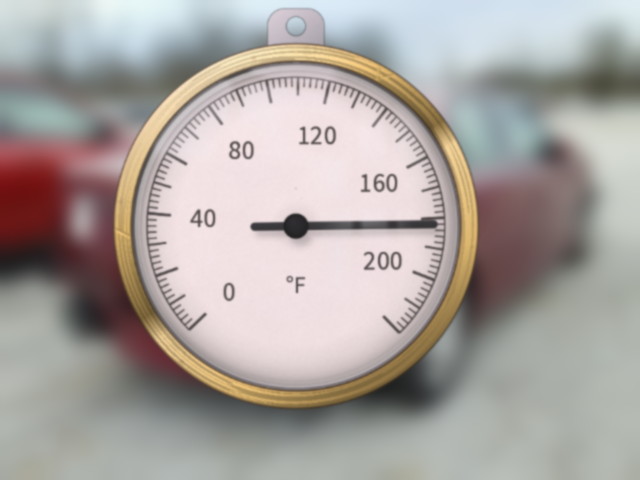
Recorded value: 182 °F
